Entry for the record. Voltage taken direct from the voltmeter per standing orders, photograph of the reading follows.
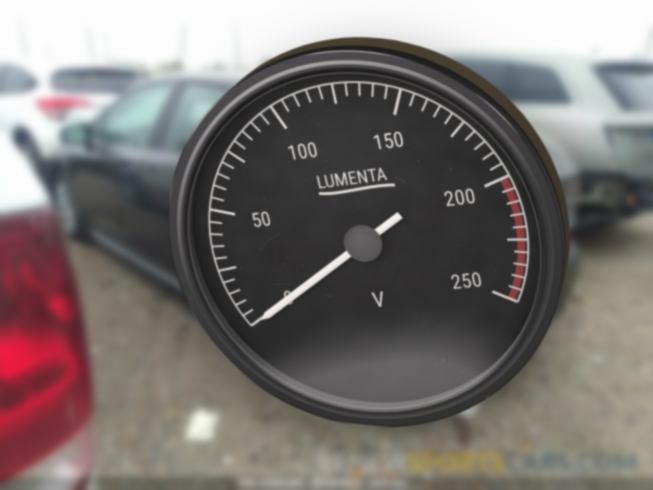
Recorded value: 0 V
